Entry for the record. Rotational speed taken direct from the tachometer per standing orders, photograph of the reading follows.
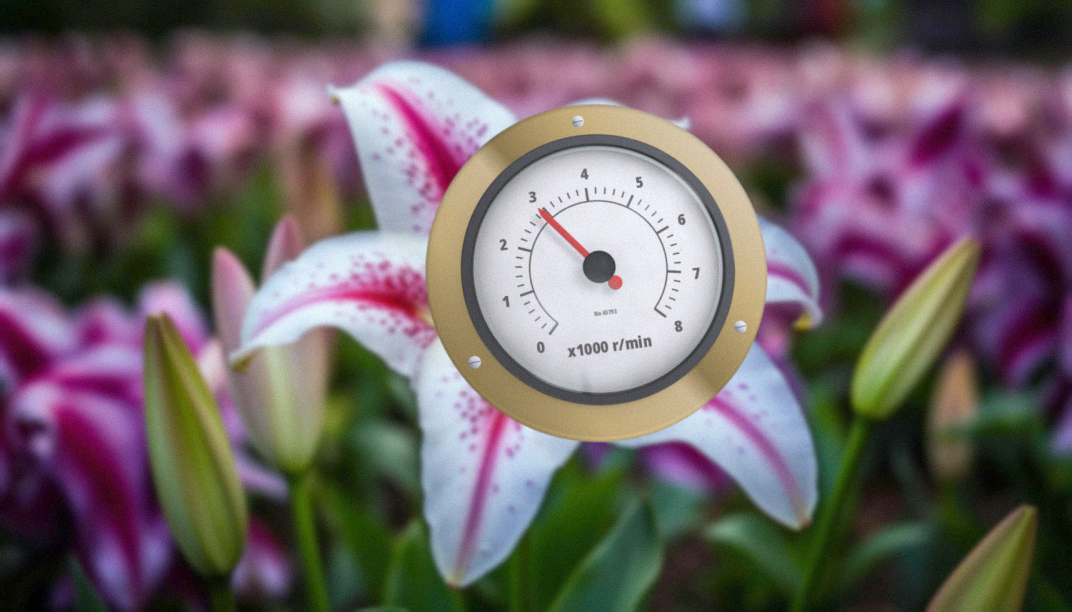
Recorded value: 2900 rpm
